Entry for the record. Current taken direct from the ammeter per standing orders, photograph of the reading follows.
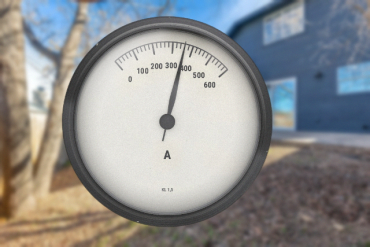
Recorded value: 360 A
